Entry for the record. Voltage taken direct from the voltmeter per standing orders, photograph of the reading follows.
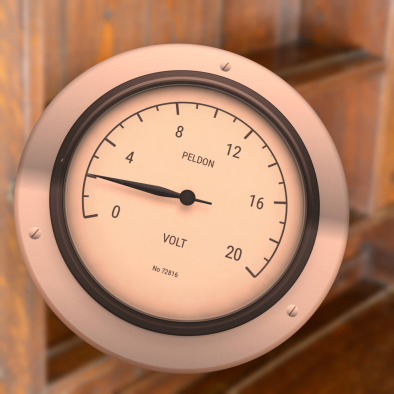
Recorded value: 2 V
